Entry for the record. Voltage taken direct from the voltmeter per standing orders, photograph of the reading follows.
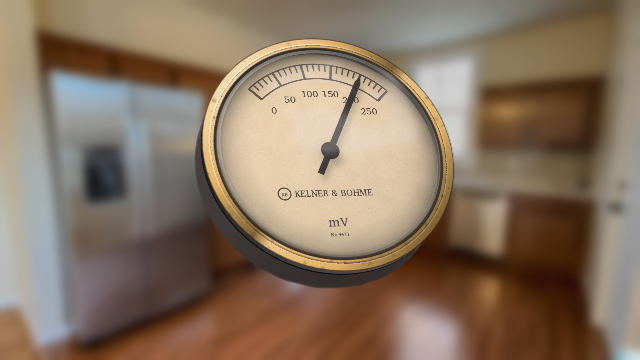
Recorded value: 200 mV
